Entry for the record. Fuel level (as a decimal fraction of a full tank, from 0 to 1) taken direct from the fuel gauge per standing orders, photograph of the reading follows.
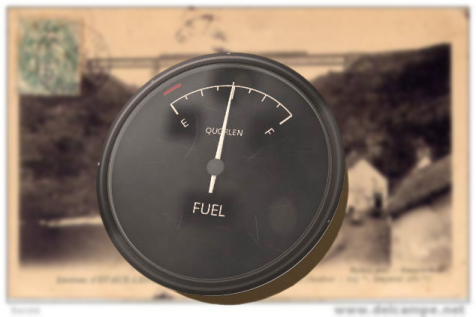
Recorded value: 0.5
